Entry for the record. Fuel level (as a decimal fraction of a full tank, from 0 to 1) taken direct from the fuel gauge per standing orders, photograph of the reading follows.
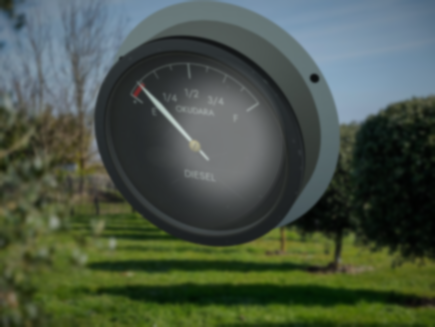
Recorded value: 0.125
